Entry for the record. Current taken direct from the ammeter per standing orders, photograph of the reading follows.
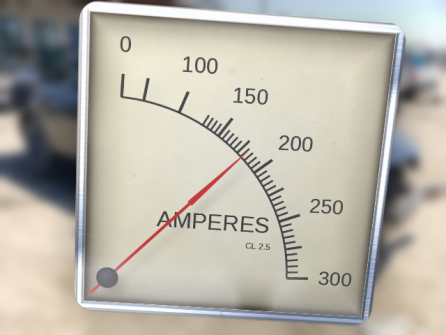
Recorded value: 180 A
